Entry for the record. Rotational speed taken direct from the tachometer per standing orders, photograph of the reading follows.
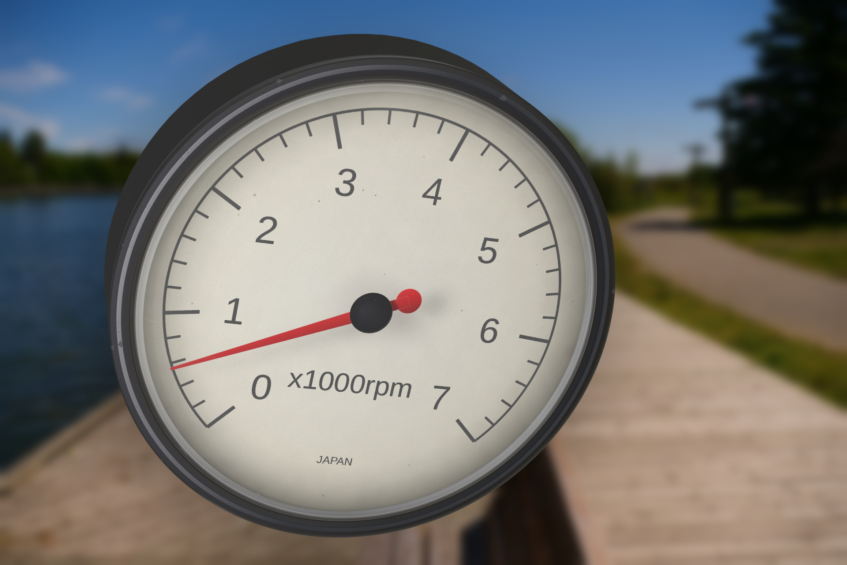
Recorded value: 600 rpm
